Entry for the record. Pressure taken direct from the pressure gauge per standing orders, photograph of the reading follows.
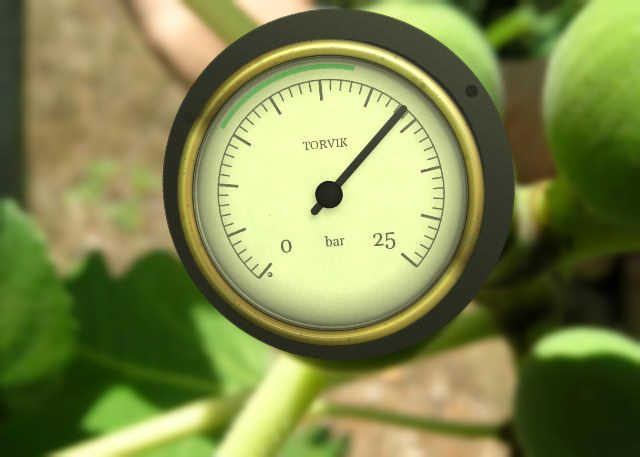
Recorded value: 16.75 bar
